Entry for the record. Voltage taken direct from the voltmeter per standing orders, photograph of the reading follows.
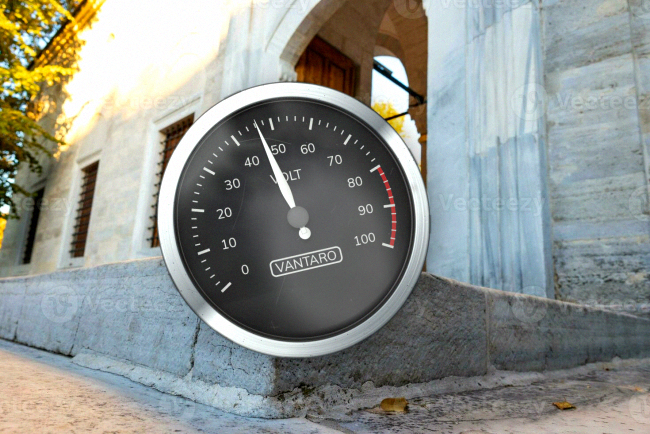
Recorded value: 46 V
